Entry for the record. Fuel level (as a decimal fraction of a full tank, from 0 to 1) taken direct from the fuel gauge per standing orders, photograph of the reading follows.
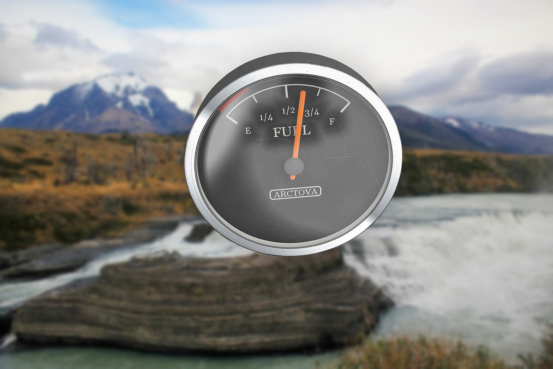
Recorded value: 0.625
